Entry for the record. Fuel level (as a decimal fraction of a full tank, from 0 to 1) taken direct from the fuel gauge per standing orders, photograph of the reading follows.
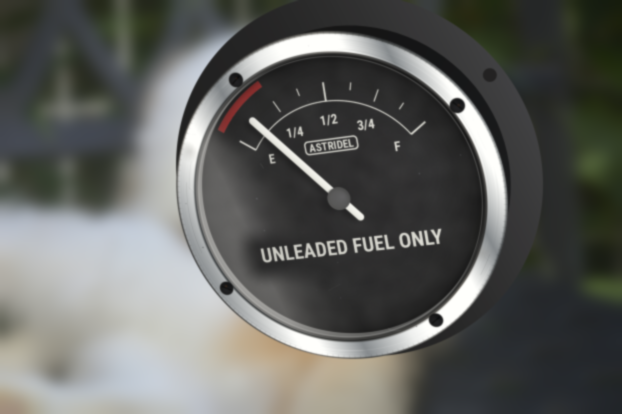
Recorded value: 0.125
